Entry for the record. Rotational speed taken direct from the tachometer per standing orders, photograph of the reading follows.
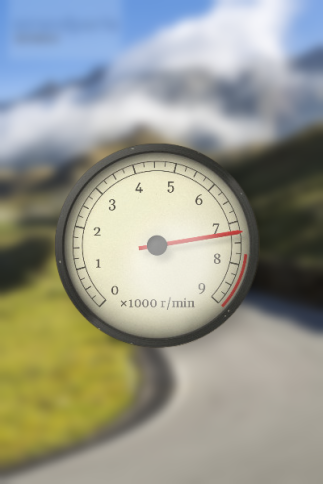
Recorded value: 7250 rpm
